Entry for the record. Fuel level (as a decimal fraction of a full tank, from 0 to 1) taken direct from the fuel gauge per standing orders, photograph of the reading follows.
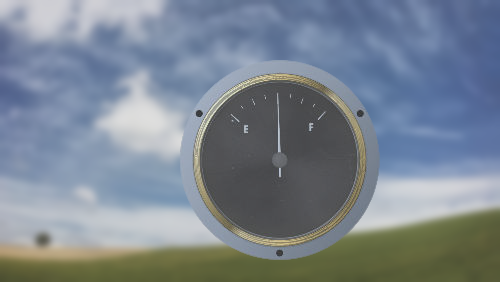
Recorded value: 0.5
